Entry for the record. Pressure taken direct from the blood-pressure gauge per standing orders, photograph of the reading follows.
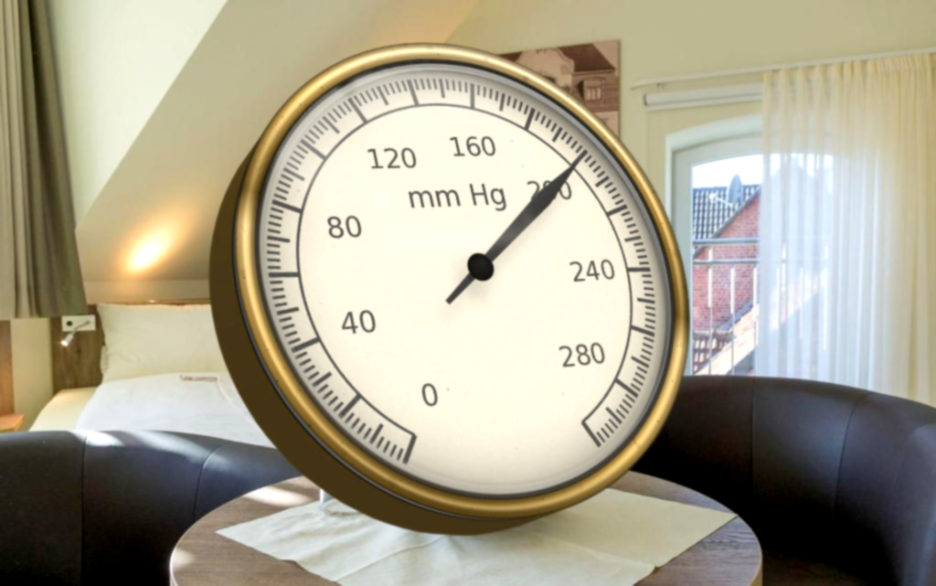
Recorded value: 200 mmHg
